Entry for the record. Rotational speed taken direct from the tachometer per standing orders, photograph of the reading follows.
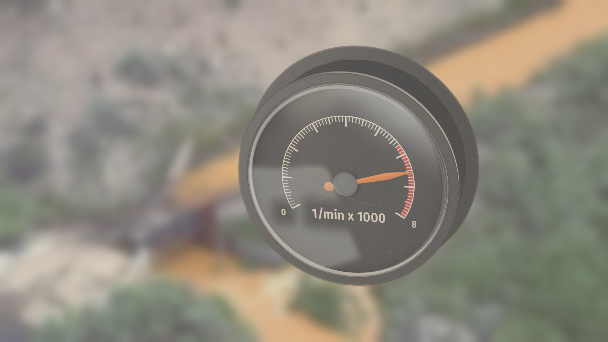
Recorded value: 6500 rpm
